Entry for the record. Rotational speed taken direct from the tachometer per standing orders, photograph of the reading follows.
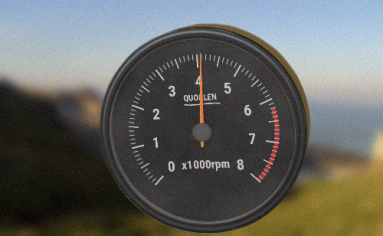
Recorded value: 4100 rpm
